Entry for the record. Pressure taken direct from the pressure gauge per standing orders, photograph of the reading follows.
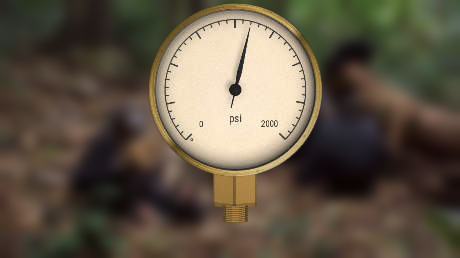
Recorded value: 1100 psi
